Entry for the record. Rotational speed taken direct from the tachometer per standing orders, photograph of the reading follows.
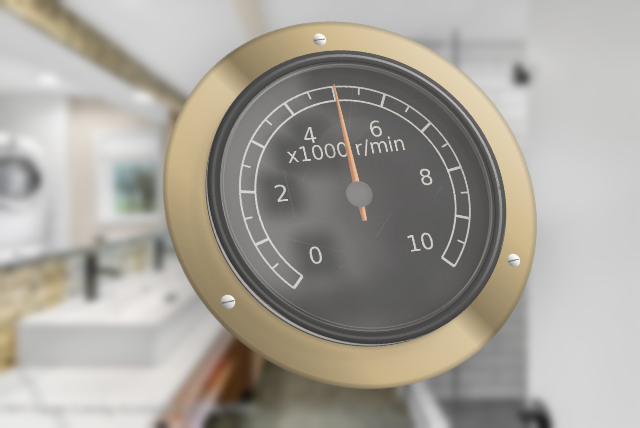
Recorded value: 5000 rpm
